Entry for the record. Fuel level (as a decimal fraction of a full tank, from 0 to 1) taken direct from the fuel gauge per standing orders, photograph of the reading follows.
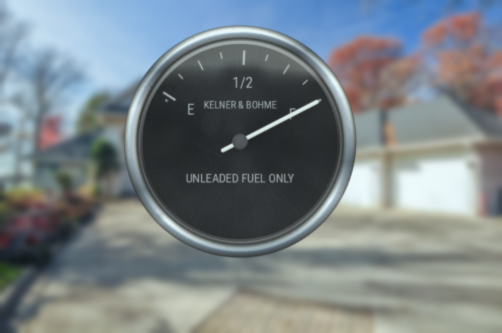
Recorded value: 1
